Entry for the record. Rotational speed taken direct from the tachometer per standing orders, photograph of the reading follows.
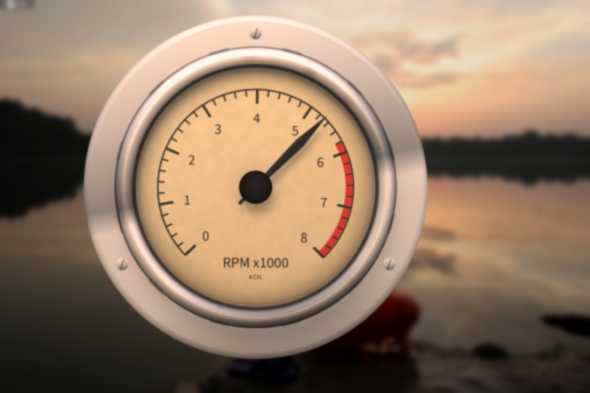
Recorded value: 5300 rpm
